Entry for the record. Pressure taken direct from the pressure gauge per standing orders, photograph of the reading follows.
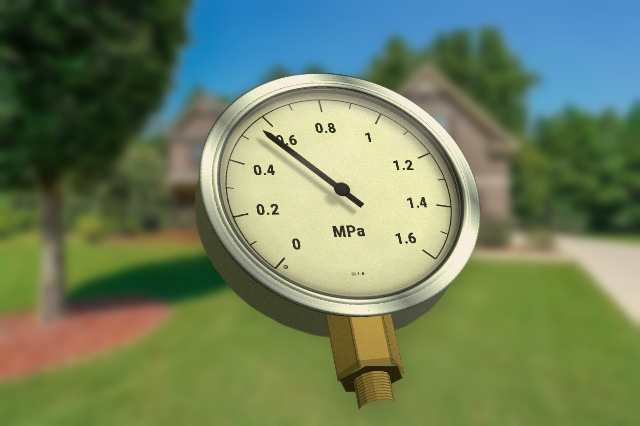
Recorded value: 0.55 MPa
